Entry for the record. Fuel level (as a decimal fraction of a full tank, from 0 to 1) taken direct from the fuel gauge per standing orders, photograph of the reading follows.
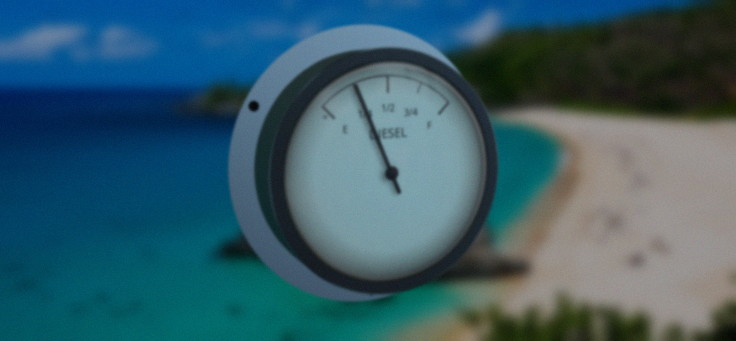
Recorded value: 0.25
